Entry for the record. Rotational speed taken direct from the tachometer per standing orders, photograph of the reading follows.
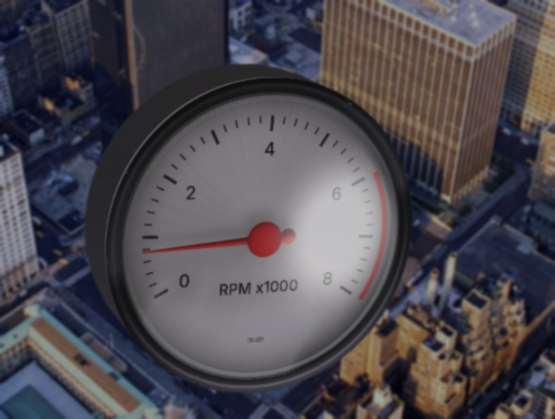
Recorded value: 800 rpm
